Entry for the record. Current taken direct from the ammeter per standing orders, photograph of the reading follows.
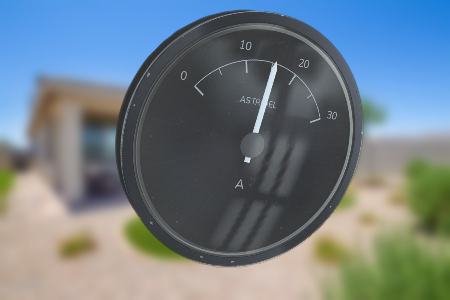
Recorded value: 15 A
